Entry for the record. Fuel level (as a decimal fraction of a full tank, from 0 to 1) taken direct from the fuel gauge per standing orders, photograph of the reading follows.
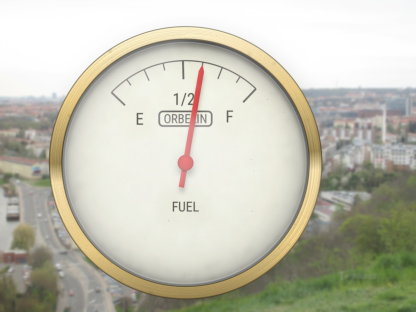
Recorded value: 0.625
